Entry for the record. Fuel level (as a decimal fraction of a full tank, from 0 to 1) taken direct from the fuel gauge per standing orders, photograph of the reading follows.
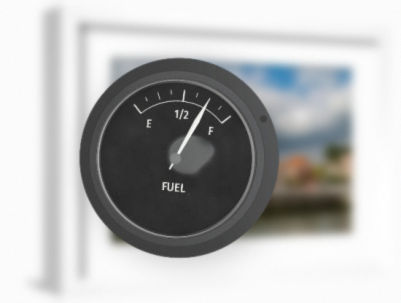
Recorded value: 0.75
